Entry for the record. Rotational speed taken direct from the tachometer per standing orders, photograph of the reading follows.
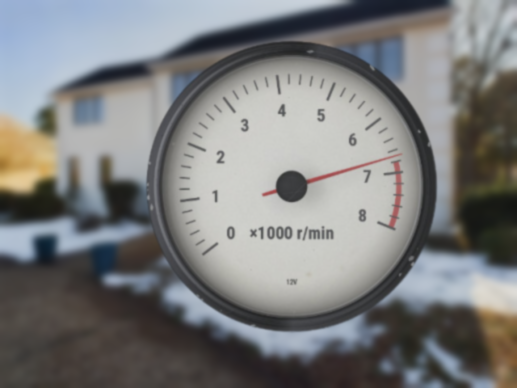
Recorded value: 6700 rpm
